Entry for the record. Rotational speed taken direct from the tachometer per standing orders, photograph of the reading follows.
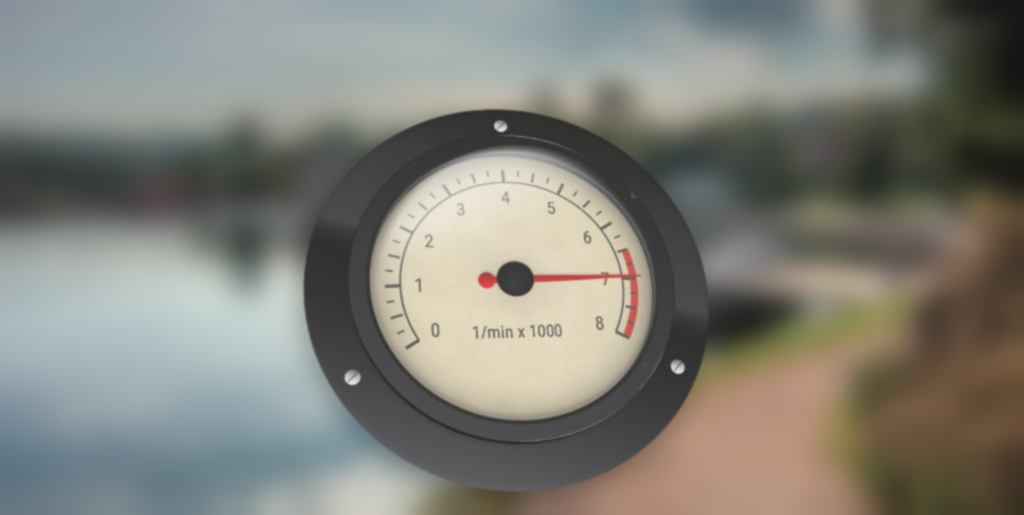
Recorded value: 7000 rpm
